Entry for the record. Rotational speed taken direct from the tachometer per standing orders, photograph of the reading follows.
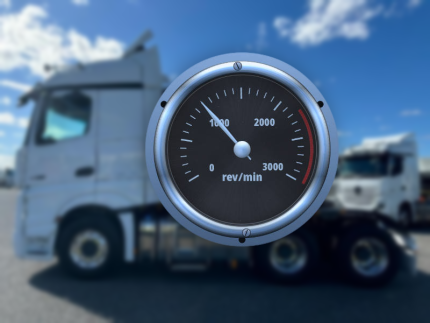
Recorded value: 1000 rpm
